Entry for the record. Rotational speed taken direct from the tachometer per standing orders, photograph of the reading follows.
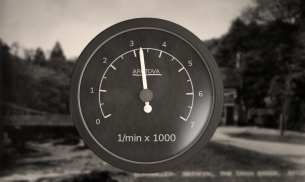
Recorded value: 3250 rpm
